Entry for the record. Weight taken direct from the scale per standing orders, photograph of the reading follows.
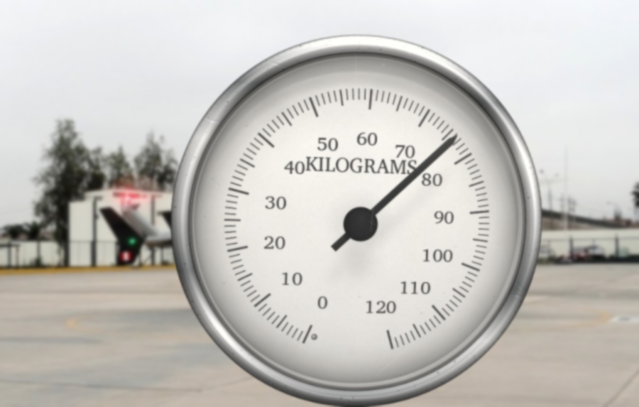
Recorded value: 76 kg
